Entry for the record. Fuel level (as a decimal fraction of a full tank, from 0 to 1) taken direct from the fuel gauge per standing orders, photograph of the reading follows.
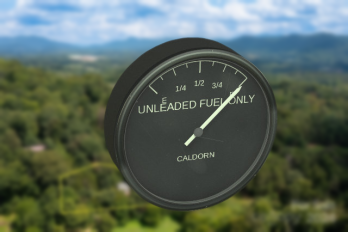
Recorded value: 1
